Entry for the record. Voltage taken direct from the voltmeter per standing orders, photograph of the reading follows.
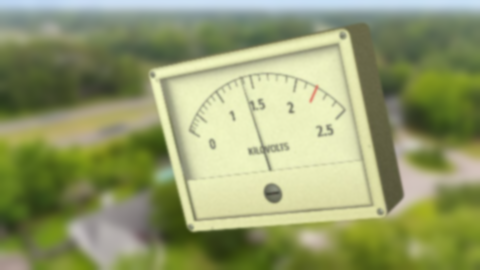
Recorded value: 1.4 kV
